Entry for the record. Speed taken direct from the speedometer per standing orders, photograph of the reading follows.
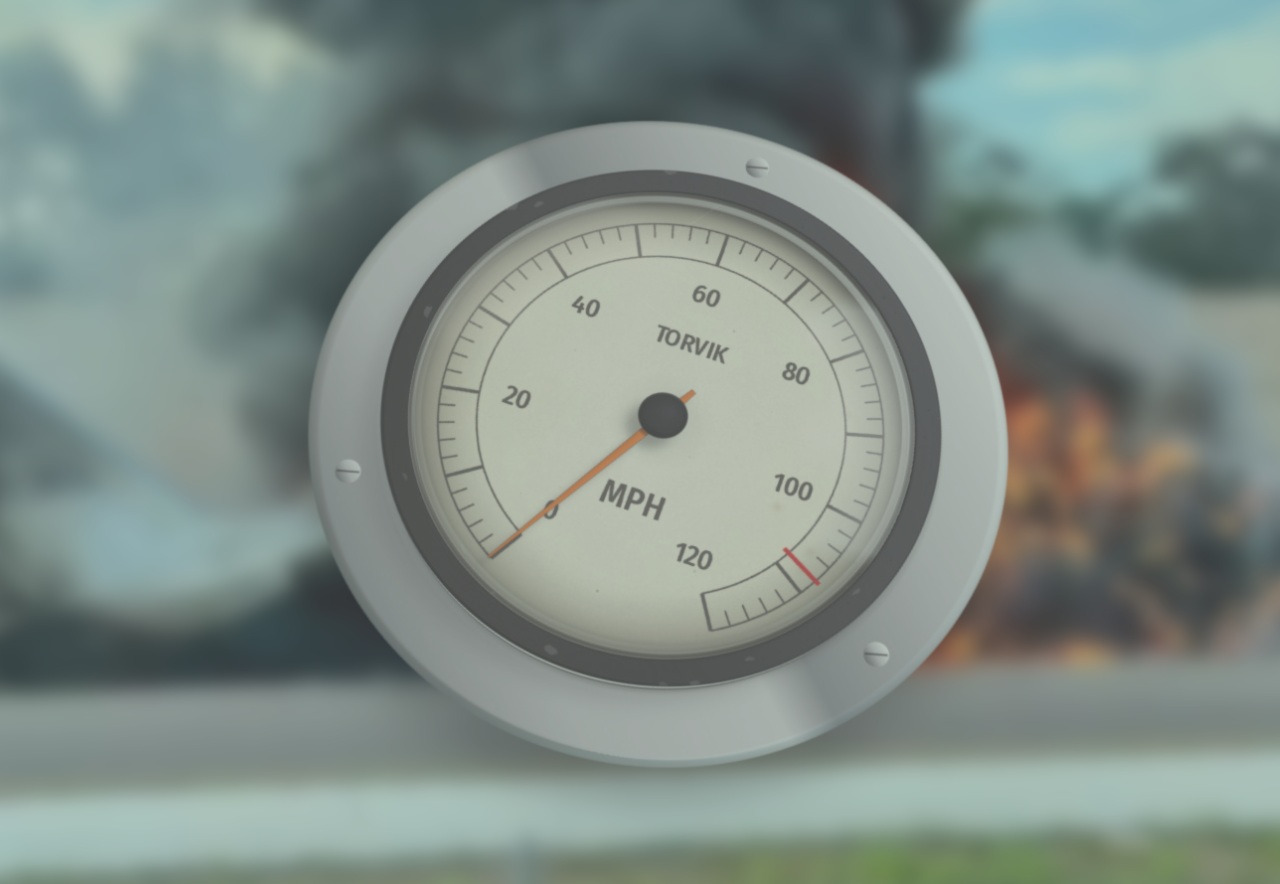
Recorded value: 0 mph
